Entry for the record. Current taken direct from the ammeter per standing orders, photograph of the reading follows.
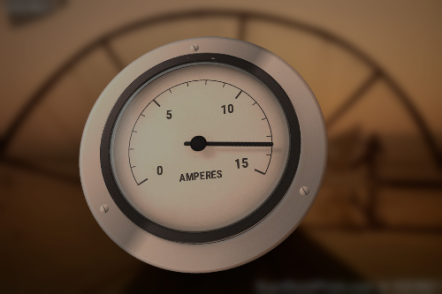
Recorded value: 13.5 A
